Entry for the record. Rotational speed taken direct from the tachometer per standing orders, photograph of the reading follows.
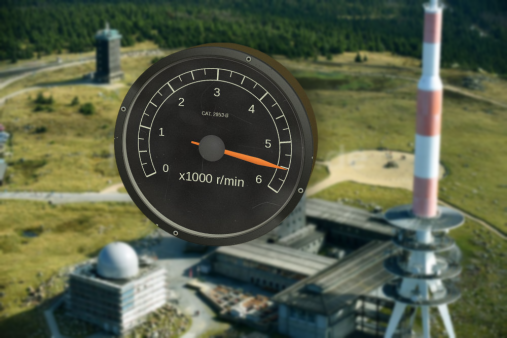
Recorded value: 5500 rpm
